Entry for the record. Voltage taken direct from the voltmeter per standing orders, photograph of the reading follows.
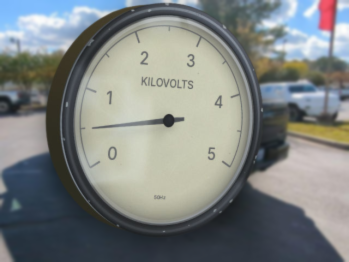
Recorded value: 0.5 kV
